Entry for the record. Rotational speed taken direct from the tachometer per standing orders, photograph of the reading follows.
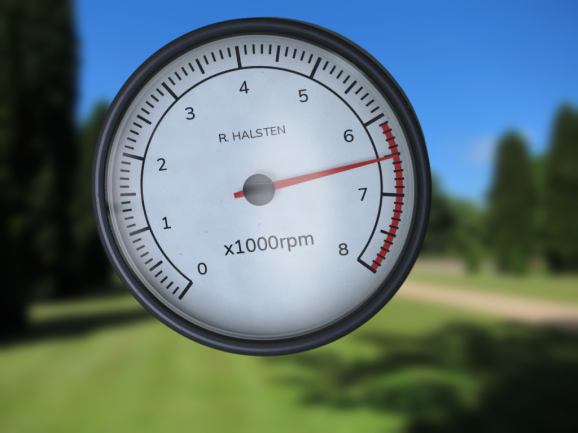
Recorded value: 6500 rpm
